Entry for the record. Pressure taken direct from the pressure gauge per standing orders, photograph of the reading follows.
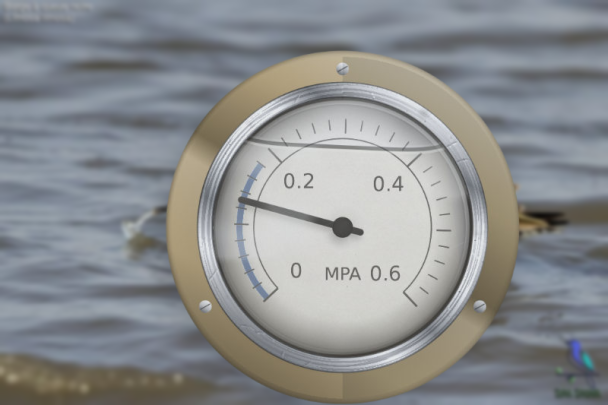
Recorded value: 0.13 MPa
